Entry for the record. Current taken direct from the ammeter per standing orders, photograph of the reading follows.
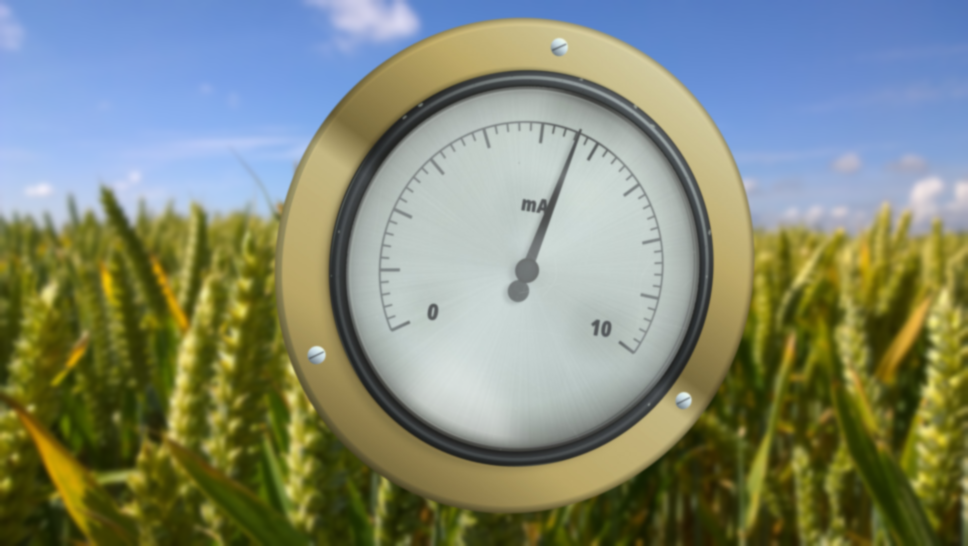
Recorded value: 5.6 mA
